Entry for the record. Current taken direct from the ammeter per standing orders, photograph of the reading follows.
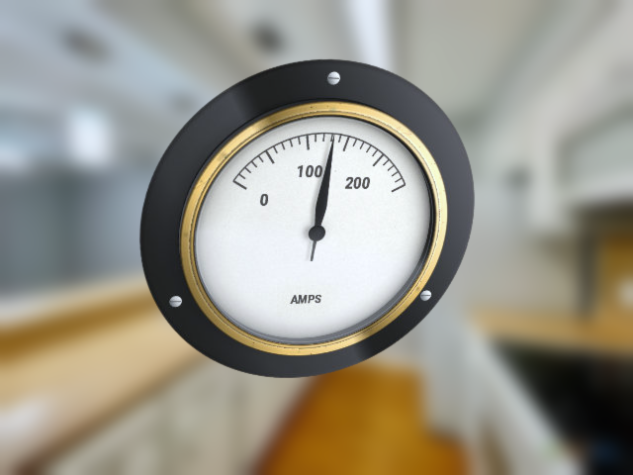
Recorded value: 130 A
